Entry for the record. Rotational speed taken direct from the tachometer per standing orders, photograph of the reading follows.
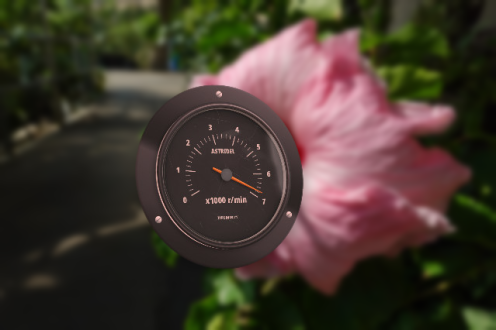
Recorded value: 6800 rpm
